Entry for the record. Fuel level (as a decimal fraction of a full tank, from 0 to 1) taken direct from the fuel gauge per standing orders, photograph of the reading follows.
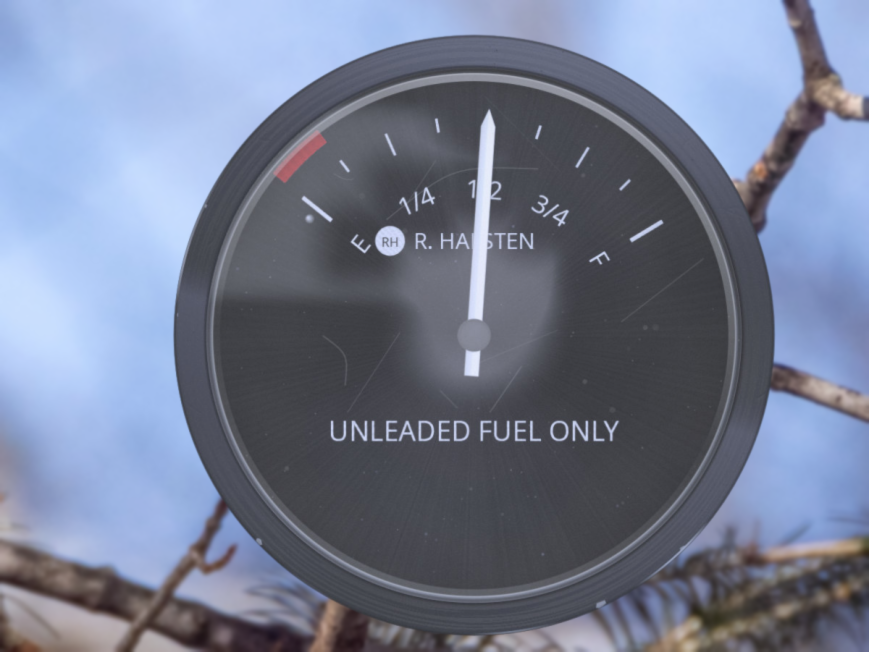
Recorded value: 0.5
